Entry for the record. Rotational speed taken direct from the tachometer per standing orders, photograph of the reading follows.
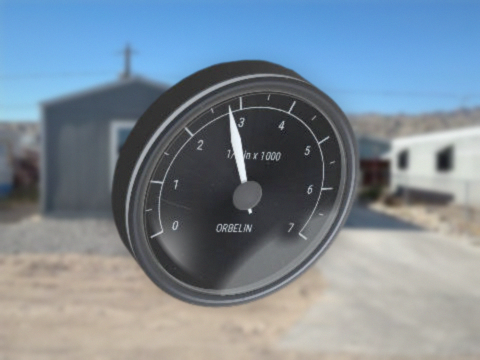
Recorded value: 2750 rpm
